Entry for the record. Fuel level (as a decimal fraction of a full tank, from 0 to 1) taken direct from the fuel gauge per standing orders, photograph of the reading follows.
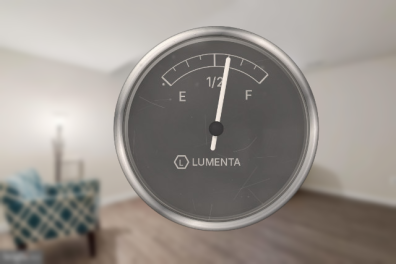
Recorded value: 0.625
